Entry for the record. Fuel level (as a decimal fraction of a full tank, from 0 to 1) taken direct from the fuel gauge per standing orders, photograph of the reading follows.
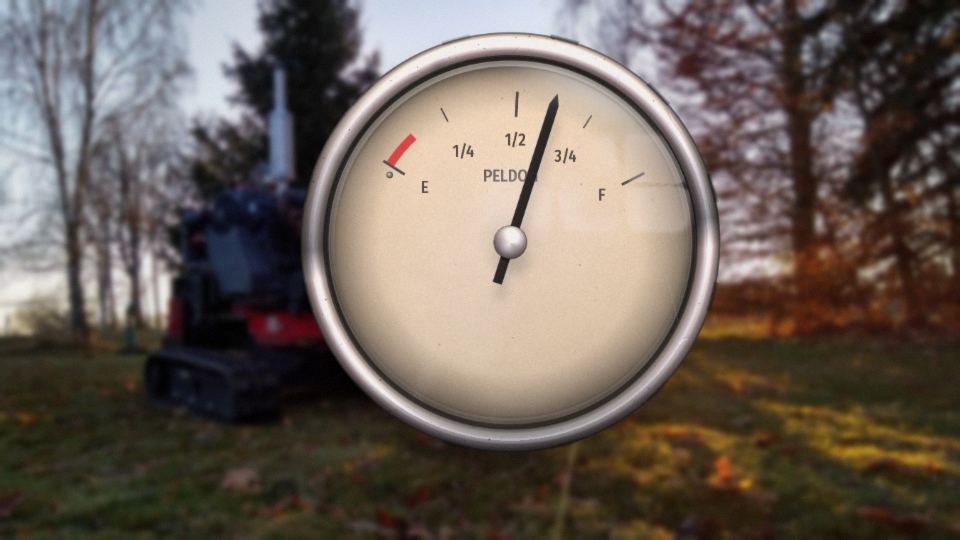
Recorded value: 0.625
